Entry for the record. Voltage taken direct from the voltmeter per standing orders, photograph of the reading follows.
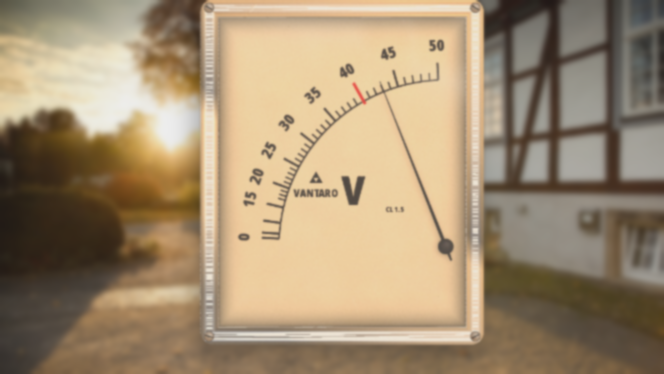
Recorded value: 43 V
